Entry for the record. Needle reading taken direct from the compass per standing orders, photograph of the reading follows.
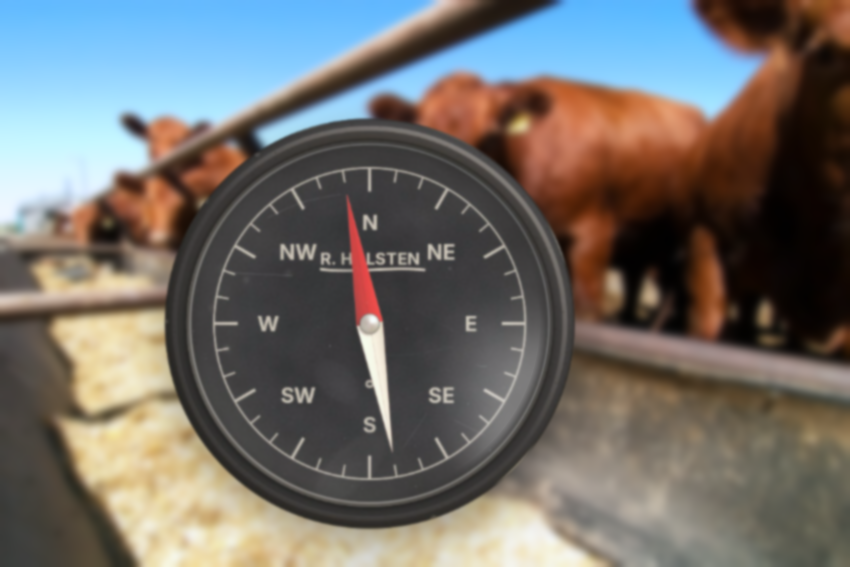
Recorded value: 350 °
